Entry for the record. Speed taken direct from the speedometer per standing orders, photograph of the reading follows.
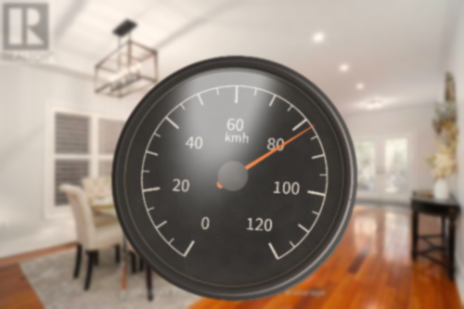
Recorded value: 82.5 km/h
